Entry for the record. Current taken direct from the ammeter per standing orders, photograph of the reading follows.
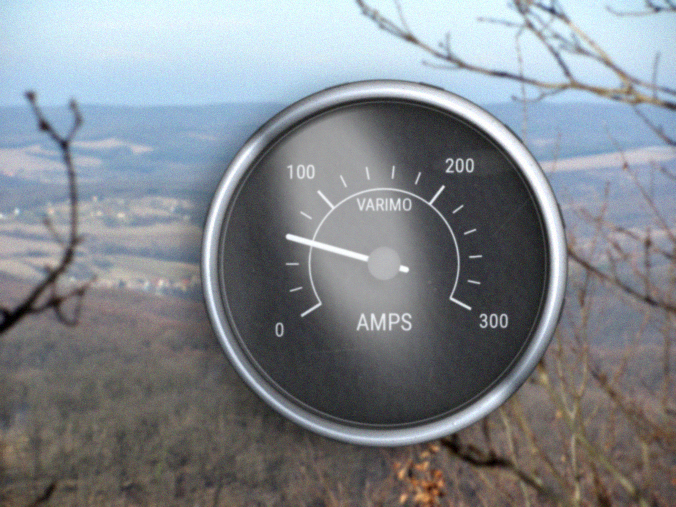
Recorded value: 60 A
